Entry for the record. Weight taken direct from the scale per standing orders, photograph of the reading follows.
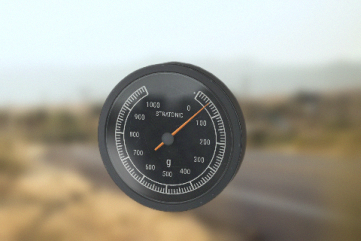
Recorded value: 50 g
